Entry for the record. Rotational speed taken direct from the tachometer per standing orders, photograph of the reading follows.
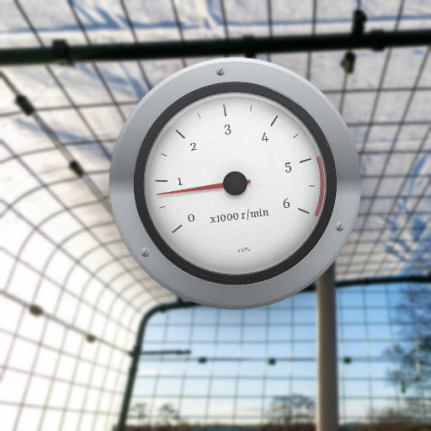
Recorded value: 750 rpm
